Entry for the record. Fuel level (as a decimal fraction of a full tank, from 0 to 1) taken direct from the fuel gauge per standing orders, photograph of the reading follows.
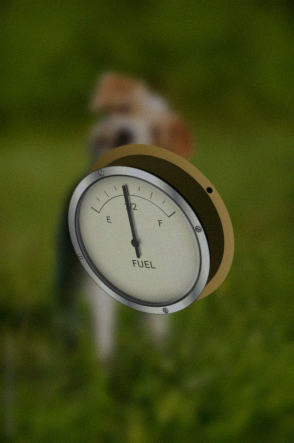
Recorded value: 0.5
